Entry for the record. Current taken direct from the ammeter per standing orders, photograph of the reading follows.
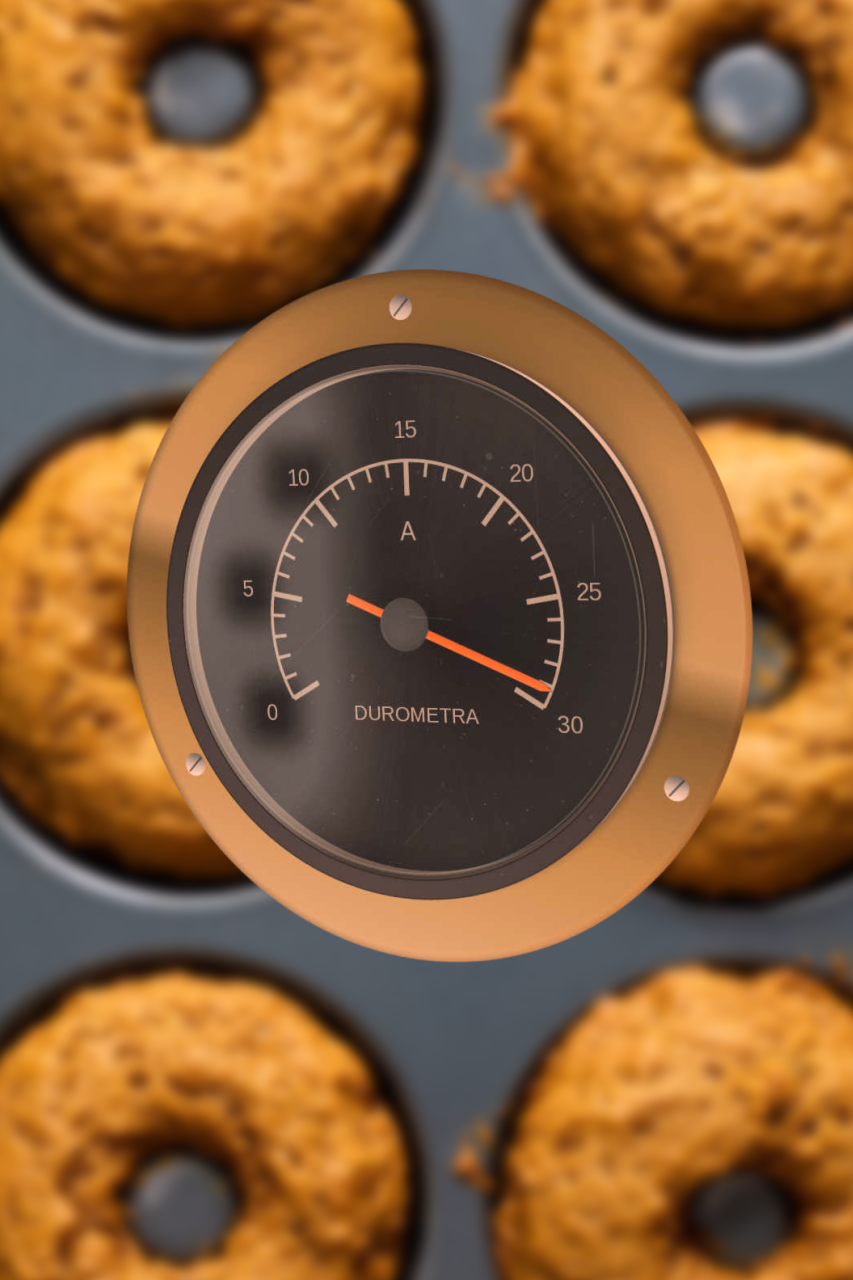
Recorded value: 29 A
